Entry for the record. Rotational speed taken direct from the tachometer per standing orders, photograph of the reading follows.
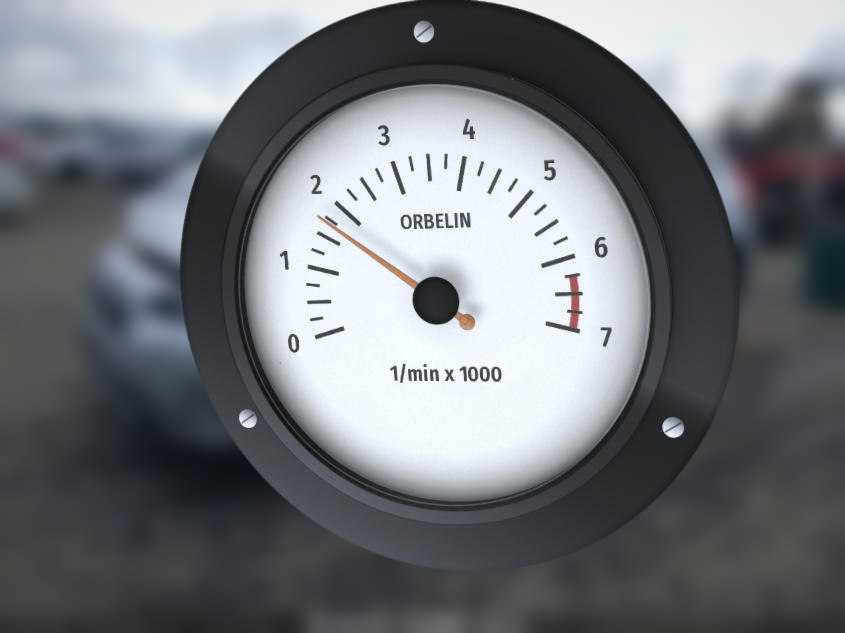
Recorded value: 1750 rpm
